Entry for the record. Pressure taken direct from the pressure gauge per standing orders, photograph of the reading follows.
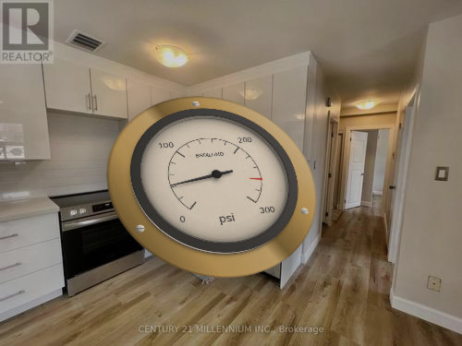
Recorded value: 40 psi
